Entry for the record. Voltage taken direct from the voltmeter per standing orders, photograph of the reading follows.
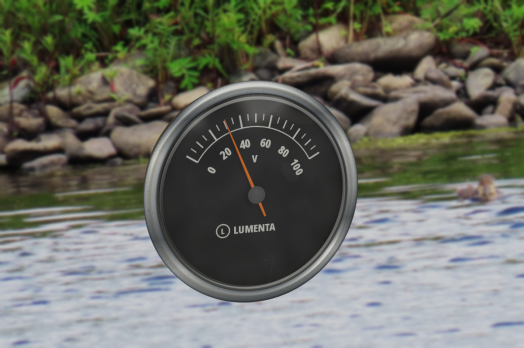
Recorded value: 30 V
